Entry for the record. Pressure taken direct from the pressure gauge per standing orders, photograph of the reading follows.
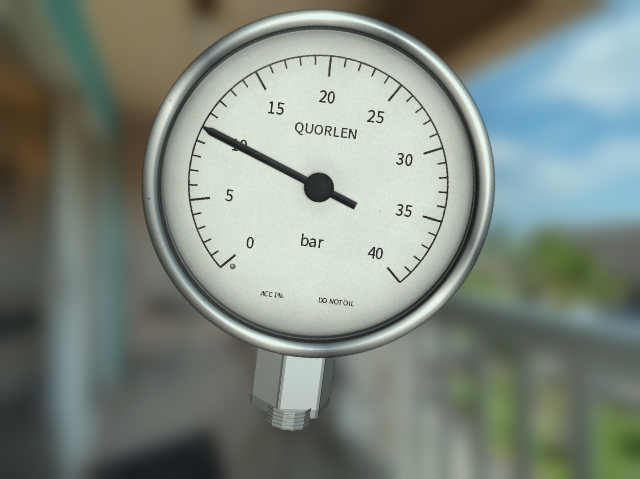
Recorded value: 10 bar
